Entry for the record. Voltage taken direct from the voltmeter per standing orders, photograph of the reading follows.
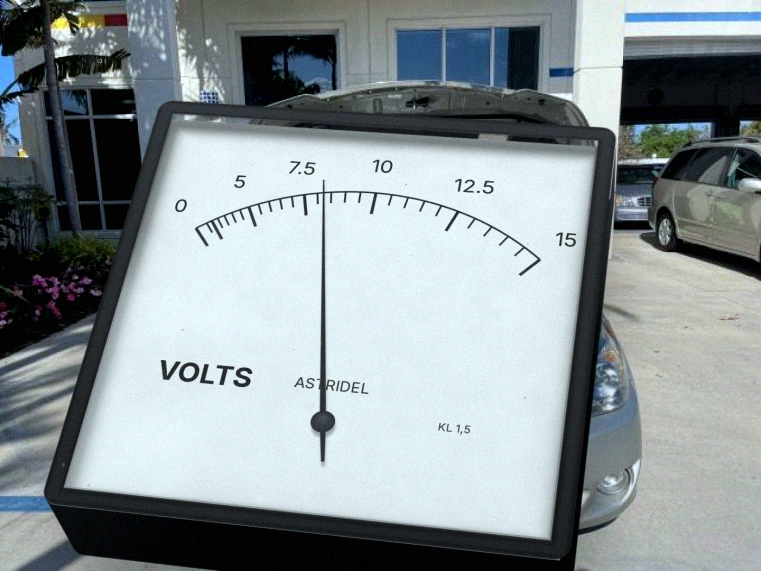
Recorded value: 8.25 V
